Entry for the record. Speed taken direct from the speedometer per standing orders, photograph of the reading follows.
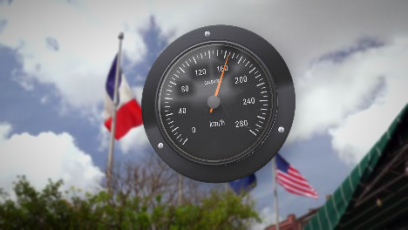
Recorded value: 165 km/h
